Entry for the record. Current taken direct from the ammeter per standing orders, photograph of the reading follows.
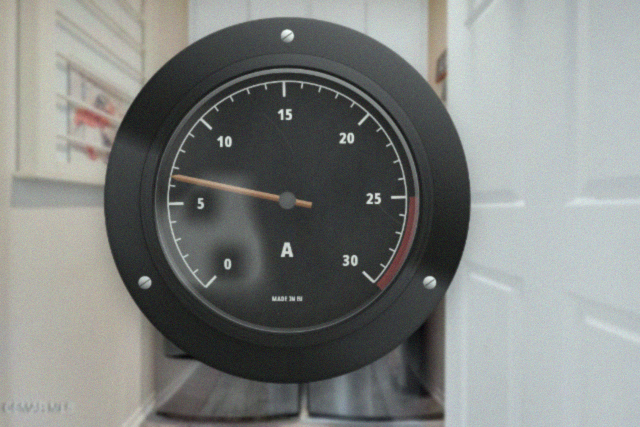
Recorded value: 6.5 A
